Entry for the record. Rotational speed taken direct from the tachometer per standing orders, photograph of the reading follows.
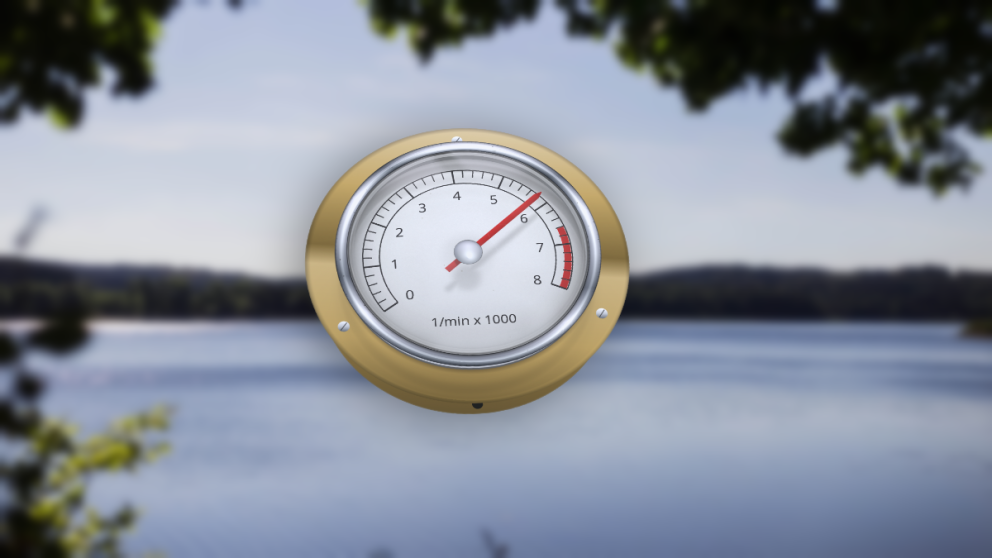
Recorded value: 5800 rpm
